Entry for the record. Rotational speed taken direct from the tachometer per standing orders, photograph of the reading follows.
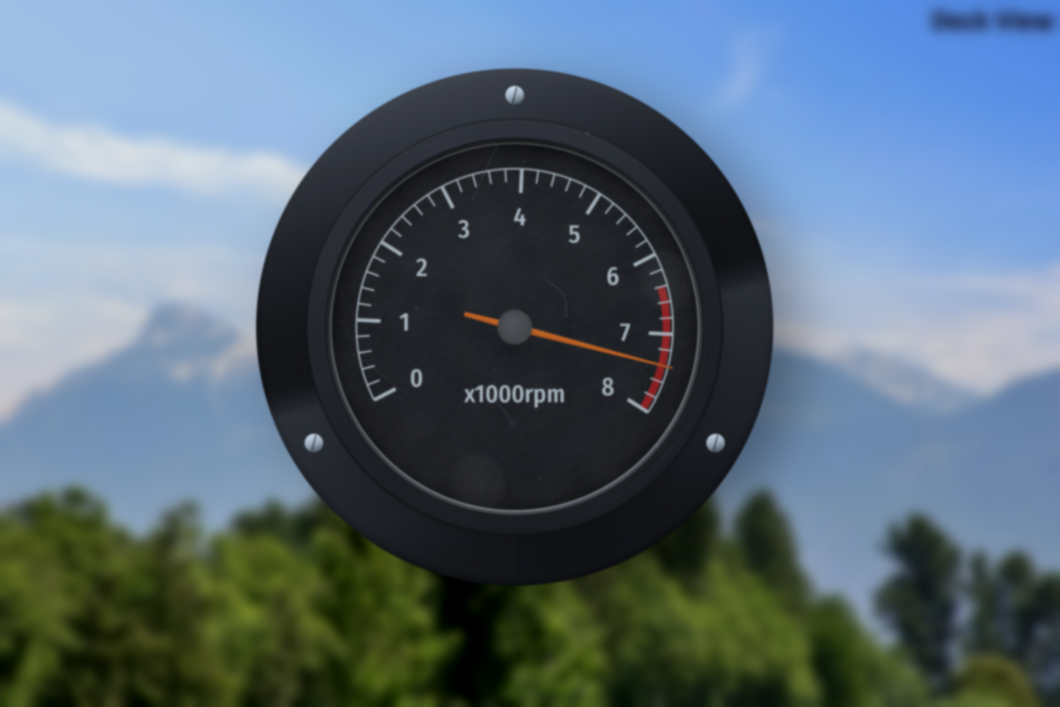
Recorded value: 7400 rpm
